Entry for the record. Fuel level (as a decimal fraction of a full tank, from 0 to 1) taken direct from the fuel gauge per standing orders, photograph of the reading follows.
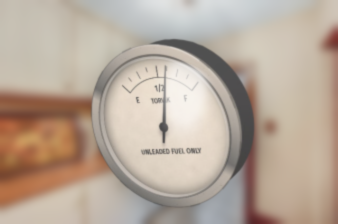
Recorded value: 0.625
